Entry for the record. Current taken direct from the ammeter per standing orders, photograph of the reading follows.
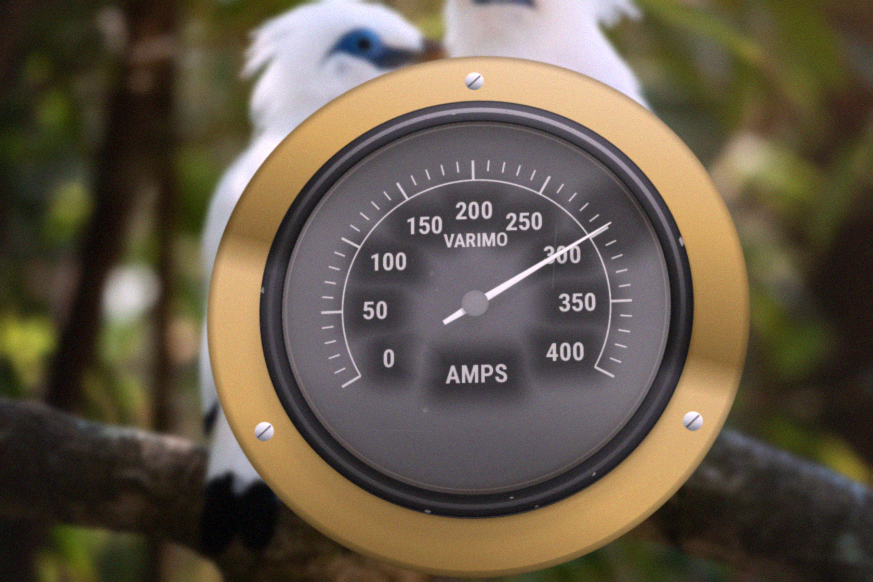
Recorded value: 300 A
